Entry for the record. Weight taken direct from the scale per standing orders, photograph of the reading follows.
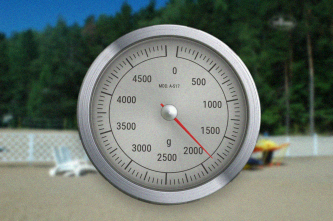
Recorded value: 1850 g
